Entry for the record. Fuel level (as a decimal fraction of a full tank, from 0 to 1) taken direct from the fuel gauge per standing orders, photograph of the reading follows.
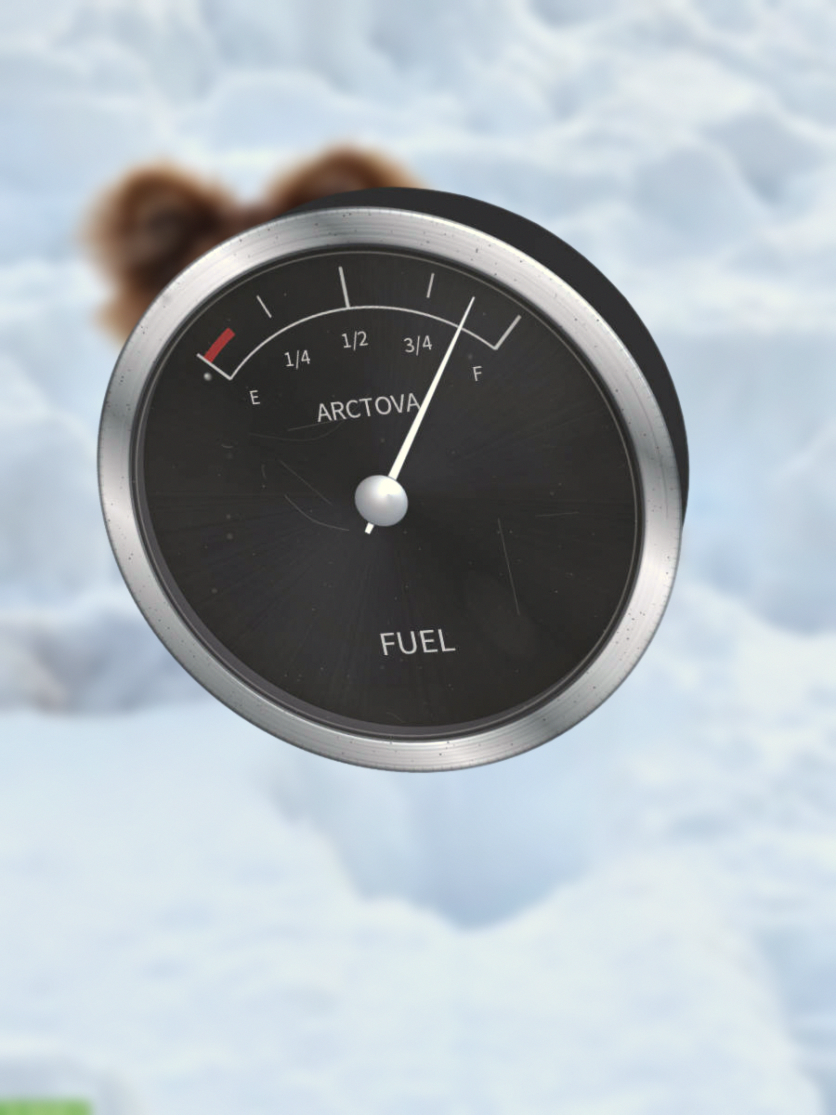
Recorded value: 0.875
